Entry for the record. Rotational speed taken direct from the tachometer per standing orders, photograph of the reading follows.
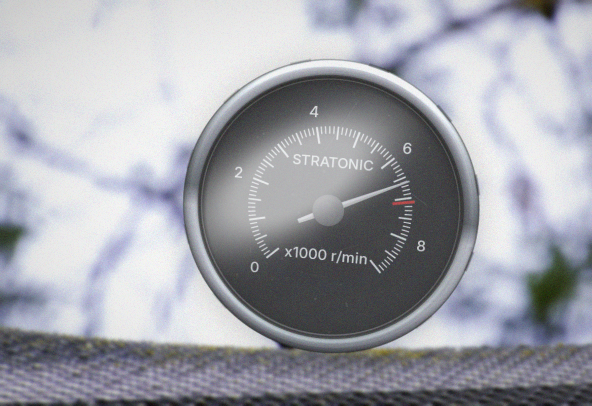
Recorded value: 6600 rpm
